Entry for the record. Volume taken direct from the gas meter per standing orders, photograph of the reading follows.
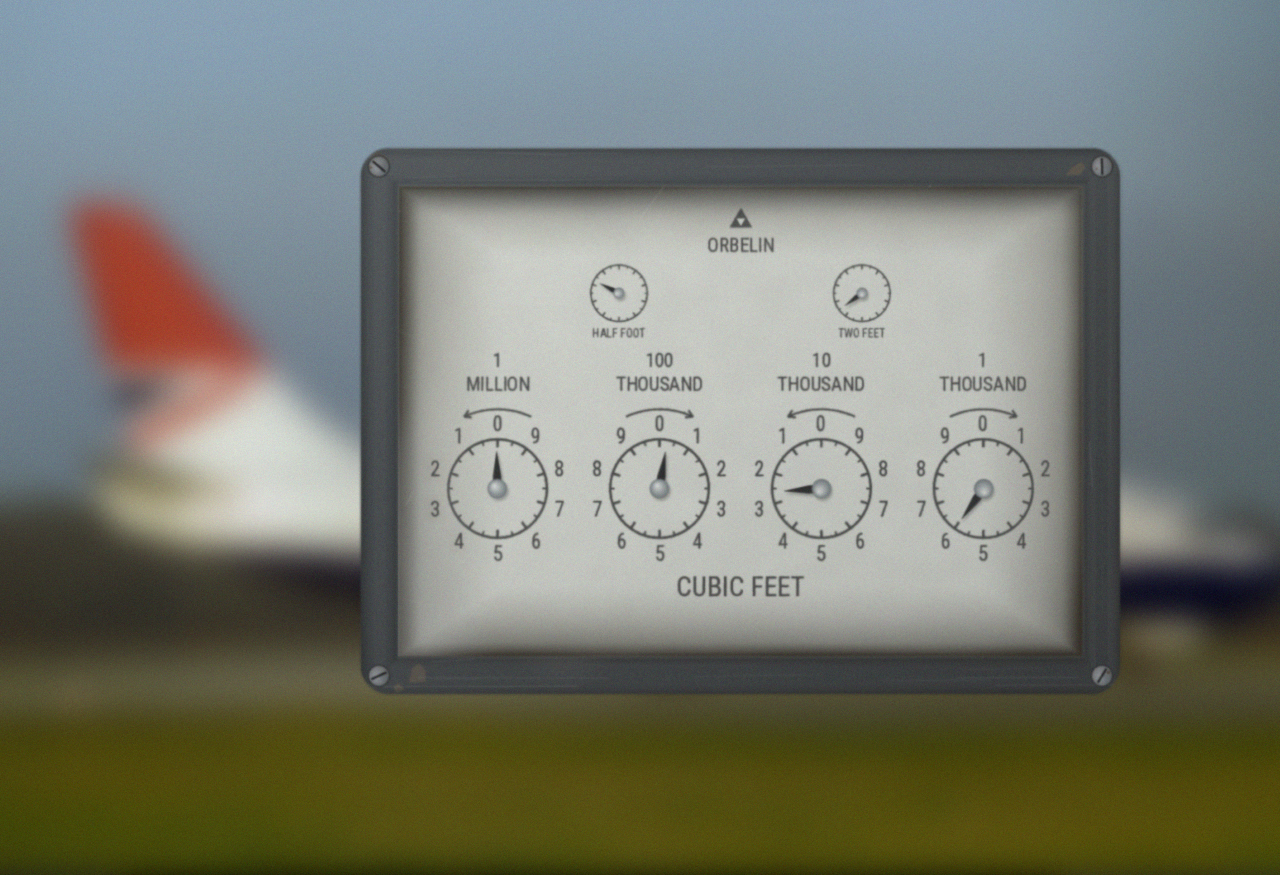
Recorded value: 2600 ft³
